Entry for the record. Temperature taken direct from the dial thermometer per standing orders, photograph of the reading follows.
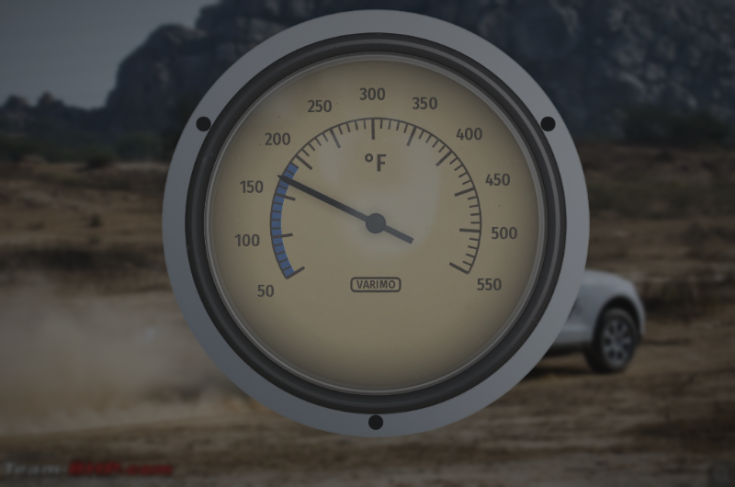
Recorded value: 170 °F
